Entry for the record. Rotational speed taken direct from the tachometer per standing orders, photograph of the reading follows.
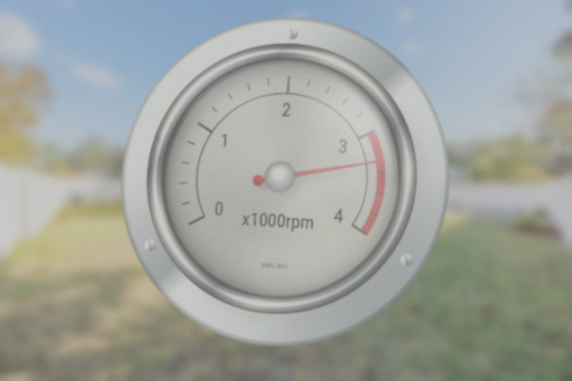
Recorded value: 3300 rpm
